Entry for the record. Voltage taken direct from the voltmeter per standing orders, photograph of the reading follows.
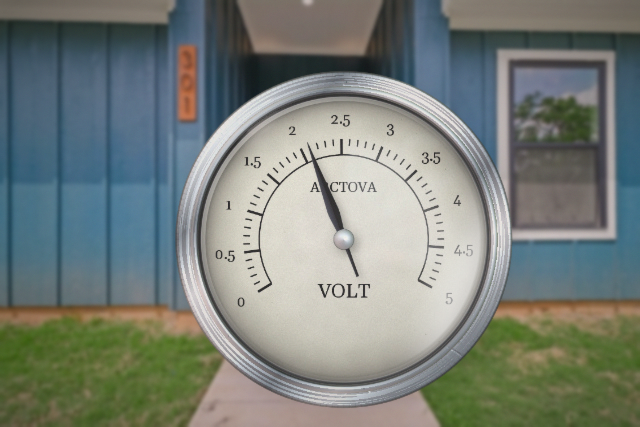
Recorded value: 2.1 V
